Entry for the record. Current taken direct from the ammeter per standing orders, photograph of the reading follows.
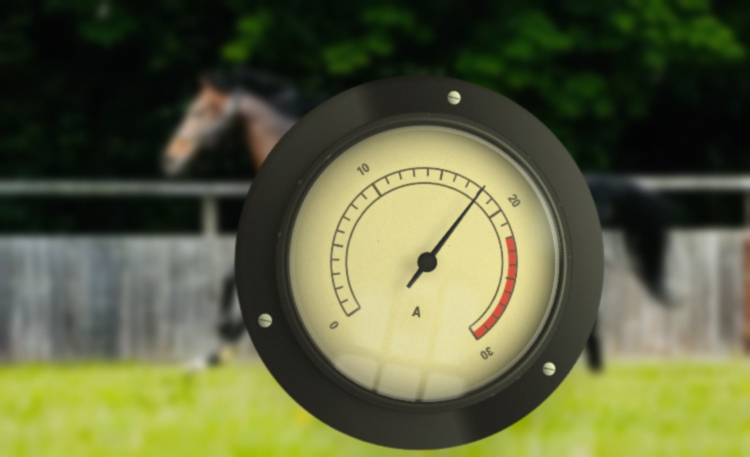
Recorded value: 18 A
